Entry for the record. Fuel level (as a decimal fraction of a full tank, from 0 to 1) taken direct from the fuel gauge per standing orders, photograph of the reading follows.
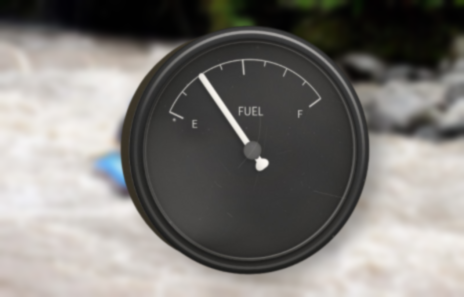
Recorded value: 0.25
